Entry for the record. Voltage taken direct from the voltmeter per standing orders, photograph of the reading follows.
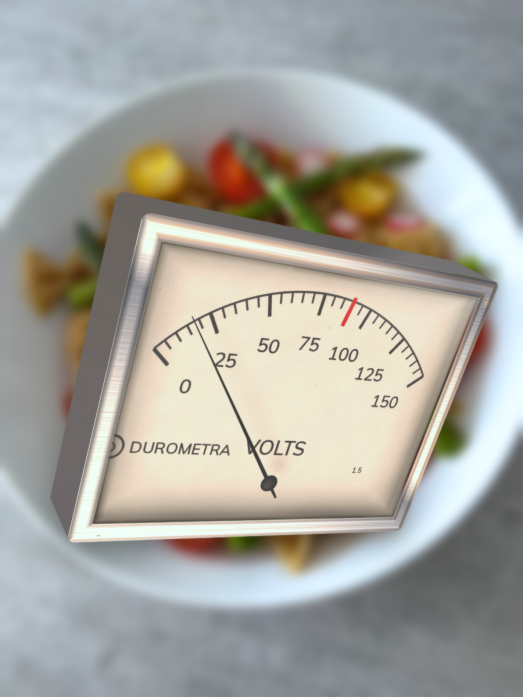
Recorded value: 17.5 V
